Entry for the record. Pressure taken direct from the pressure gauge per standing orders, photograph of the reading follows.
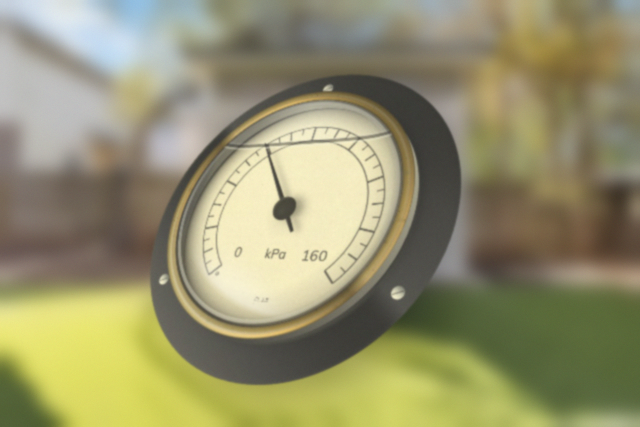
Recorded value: 60 kPa
